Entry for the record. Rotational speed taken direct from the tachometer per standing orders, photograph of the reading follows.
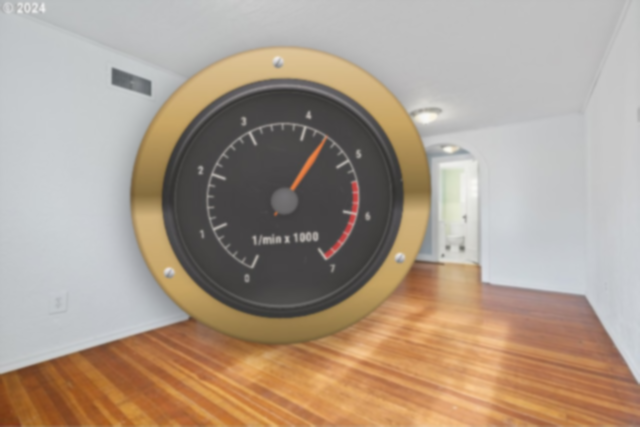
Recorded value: 4400 rpm
